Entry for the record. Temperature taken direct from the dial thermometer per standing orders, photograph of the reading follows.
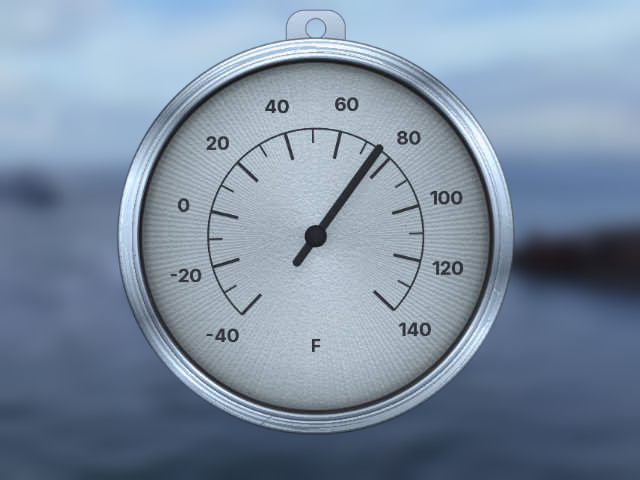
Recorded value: 75 °F
